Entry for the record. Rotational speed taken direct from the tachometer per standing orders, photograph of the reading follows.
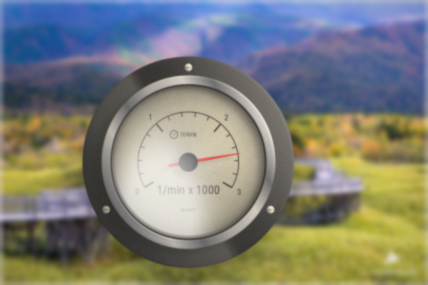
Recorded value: 2500 rpm
